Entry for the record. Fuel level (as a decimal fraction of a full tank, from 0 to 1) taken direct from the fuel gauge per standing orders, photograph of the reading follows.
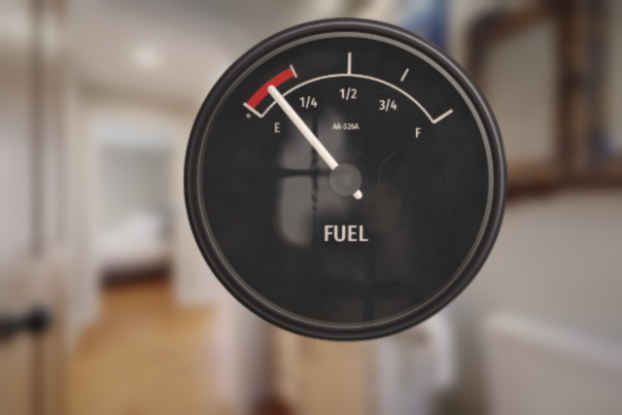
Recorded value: 0.125
